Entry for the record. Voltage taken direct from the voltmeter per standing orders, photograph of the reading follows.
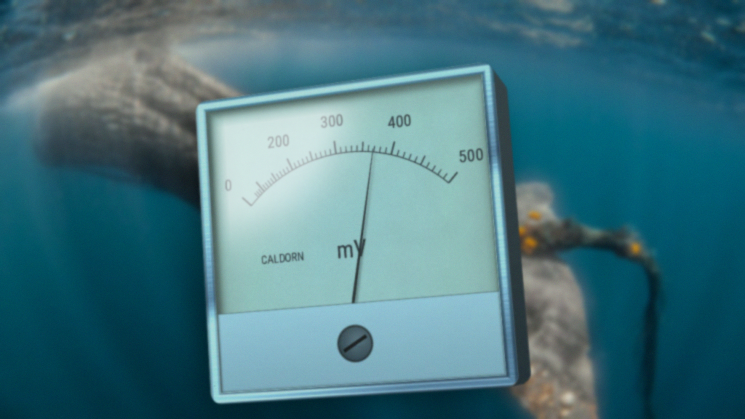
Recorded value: 370 mV
